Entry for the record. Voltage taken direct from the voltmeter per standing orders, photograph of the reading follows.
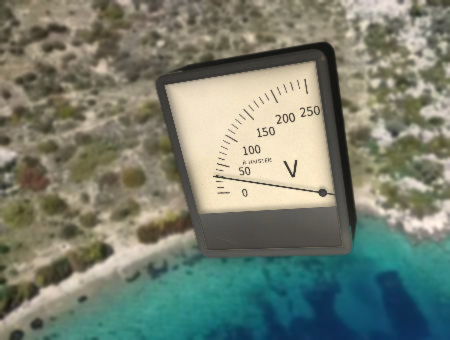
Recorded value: 30 V
